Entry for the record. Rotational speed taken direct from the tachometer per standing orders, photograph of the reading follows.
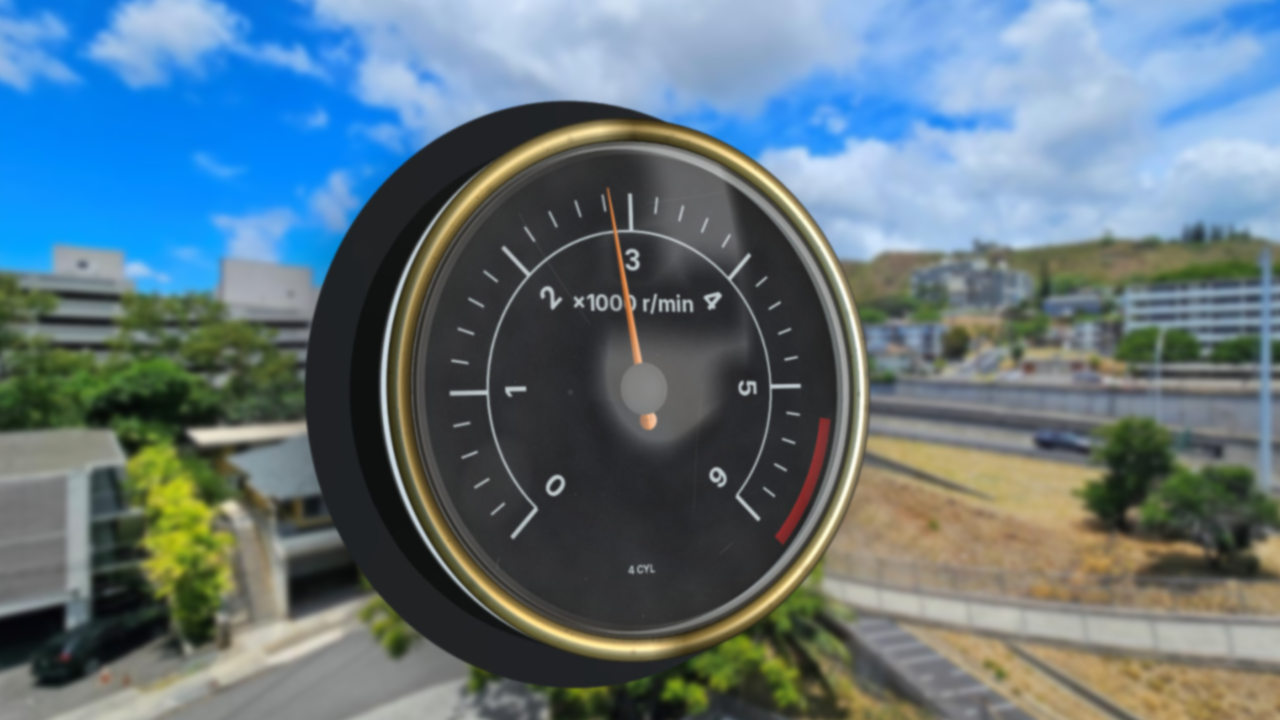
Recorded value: 2800 rpm
